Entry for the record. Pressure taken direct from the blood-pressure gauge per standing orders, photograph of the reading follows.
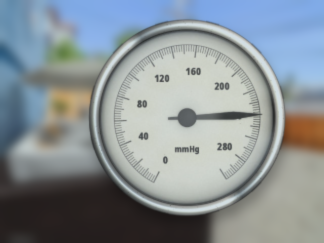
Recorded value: 240 mmHg
